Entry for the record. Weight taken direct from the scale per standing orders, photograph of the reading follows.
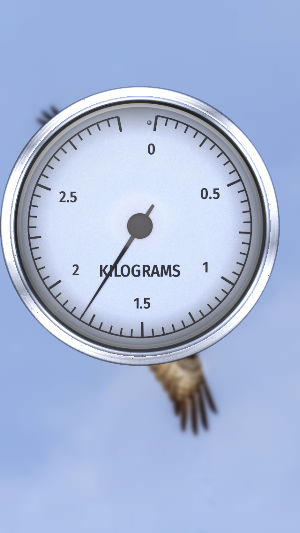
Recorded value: 1.8 kg
